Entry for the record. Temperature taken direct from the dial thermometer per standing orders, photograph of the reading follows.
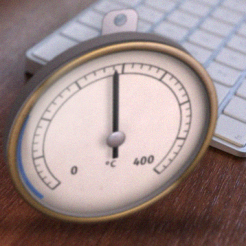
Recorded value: 190 °C
